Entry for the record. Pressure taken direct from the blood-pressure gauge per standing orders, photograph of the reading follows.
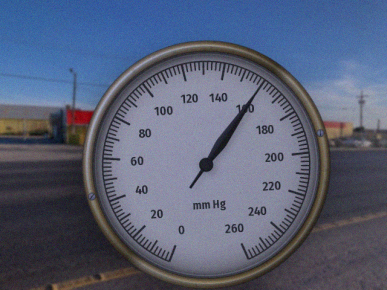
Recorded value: 160 mmHg
